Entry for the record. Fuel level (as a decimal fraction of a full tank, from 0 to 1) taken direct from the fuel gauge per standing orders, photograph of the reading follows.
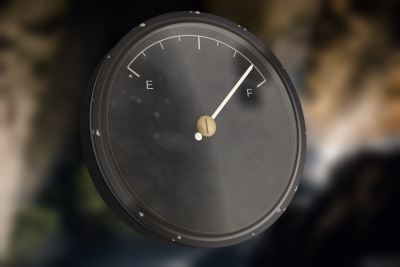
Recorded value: 0.875
